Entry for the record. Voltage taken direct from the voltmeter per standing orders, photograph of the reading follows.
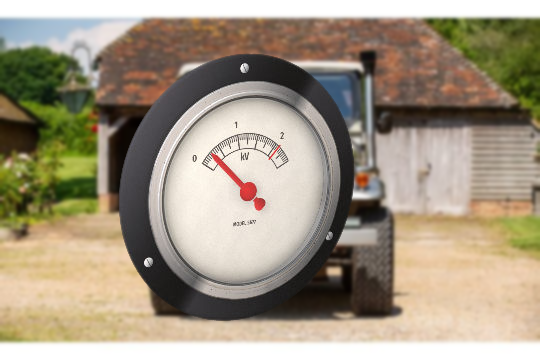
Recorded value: 0.25 kV
